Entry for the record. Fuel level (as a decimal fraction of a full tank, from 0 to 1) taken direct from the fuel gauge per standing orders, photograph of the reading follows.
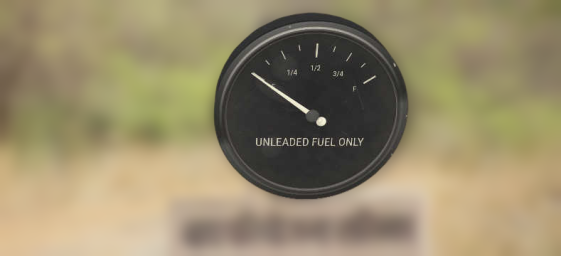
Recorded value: 0
